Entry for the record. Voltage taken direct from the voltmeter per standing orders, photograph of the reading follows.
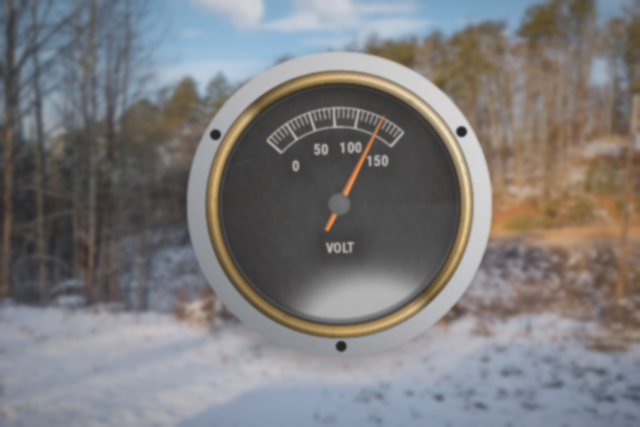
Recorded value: 125 V
